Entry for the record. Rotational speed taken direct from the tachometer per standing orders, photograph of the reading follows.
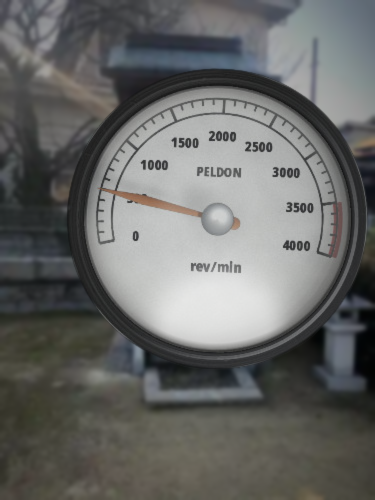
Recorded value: 500 rpm
